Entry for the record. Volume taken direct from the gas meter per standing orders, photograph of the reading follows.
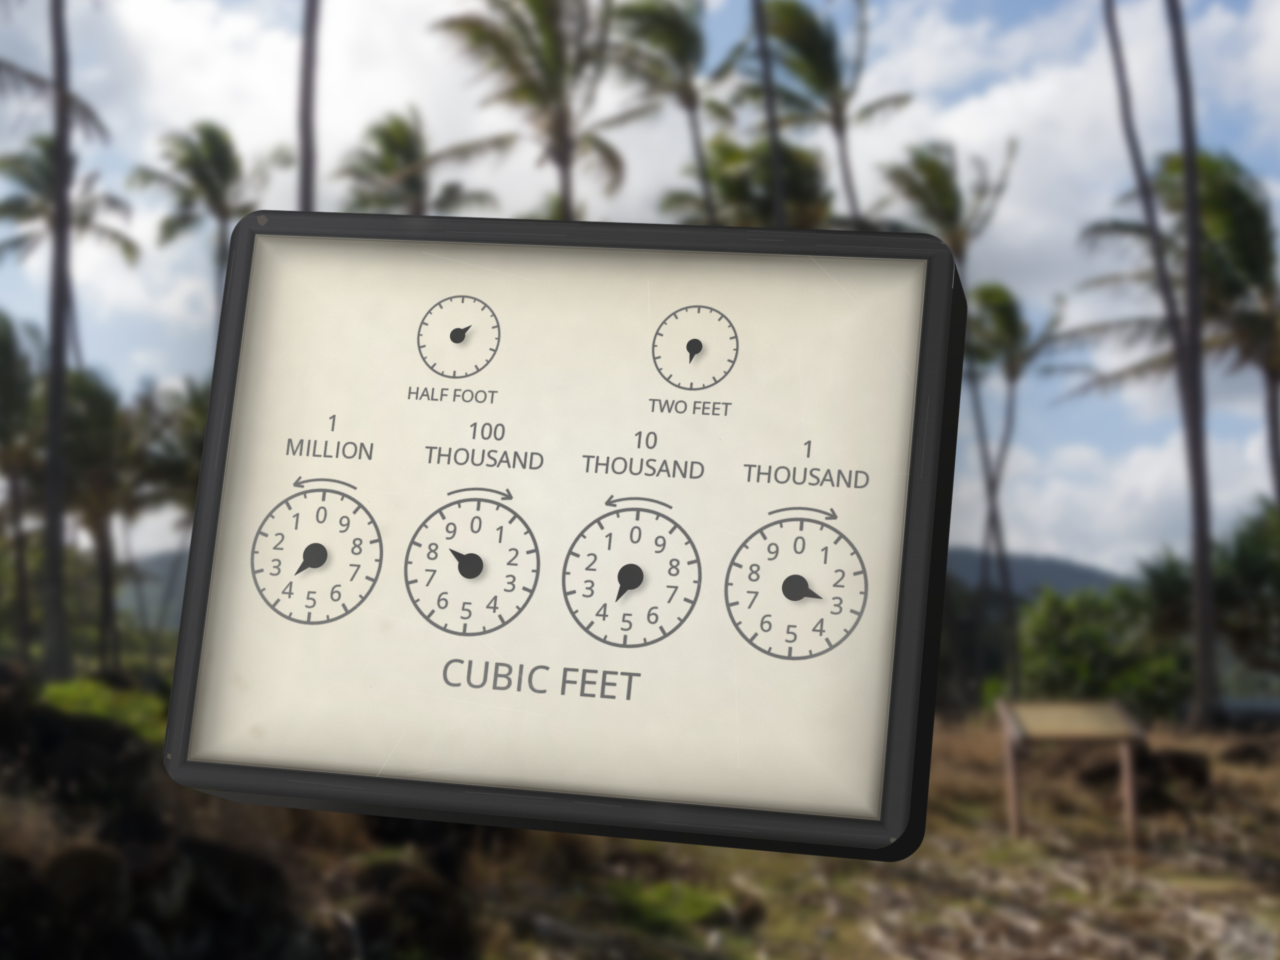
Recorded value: 384300 ft³
